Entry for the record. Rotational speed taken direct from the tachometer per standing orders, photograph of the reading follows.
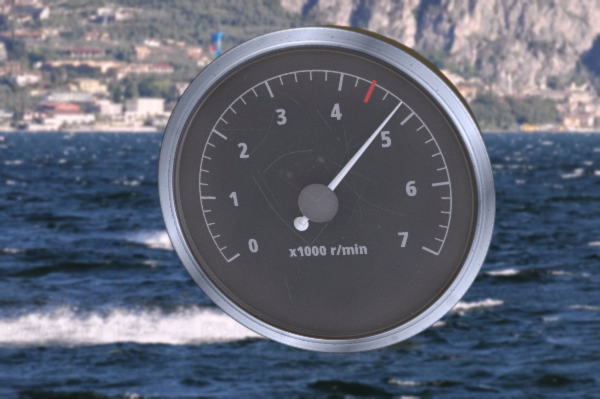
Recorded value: 4800 rpm
